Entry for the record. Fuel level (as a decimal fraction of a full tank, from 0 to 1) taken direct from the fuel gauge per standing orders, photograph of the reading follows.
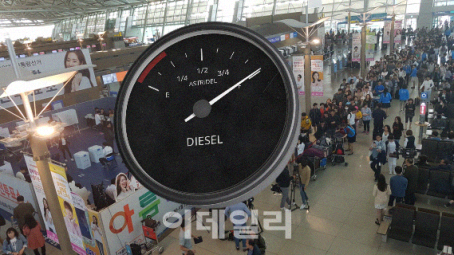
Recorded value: 1
